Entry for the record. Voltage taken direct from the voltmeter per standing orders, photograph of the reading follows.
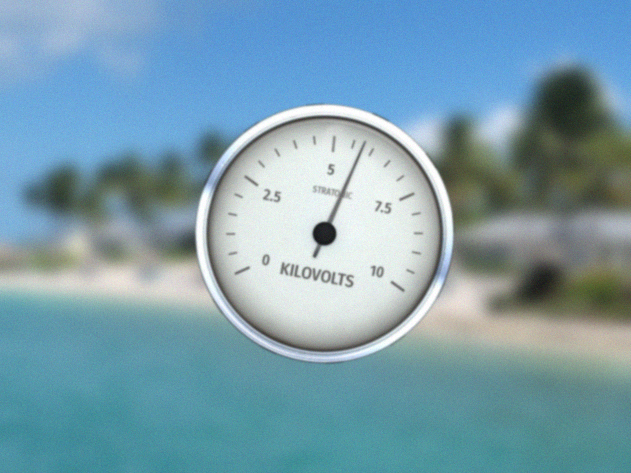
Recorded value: 5.75 kV
